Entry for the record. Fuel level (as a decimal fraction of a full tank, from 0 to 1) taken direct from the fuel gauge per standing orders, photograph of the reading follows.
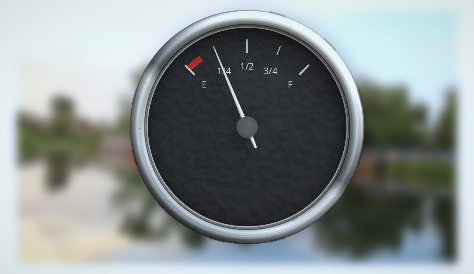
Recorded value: 0.25
